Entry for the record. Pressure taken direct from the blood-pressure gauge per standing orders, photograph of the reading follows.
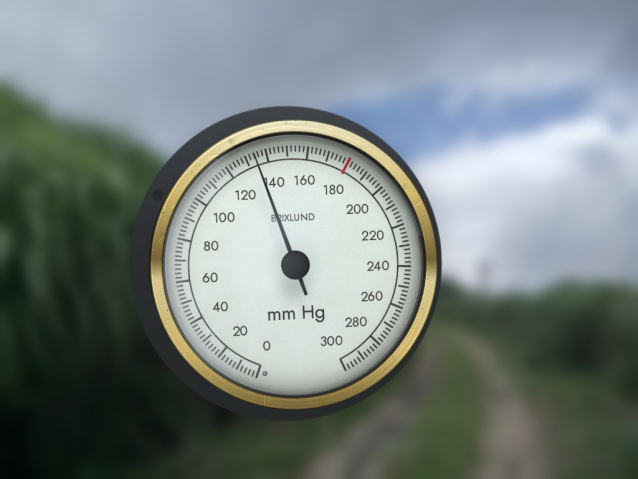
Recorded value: 134 mmHg
